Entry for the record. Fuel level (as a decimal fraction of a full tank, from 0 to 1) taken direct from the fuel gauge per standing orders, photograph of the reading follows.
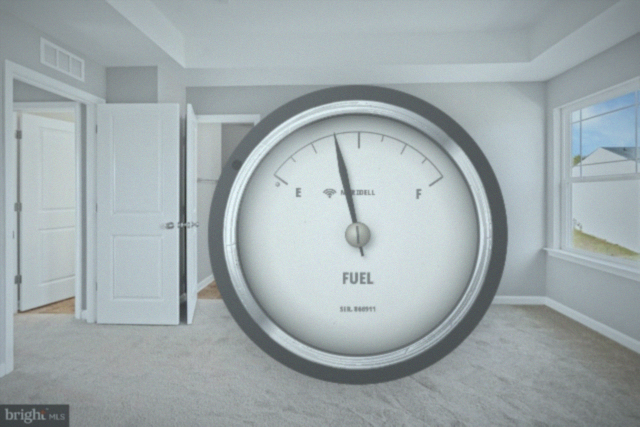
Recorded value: 0.375
